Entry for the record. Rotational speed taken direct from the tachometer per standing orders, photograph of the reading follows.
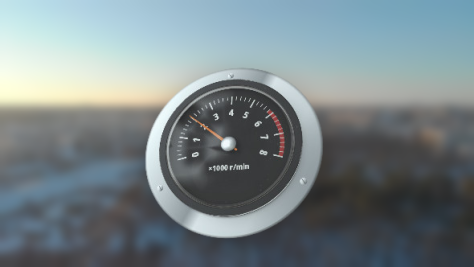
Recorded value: 2000 rpm
